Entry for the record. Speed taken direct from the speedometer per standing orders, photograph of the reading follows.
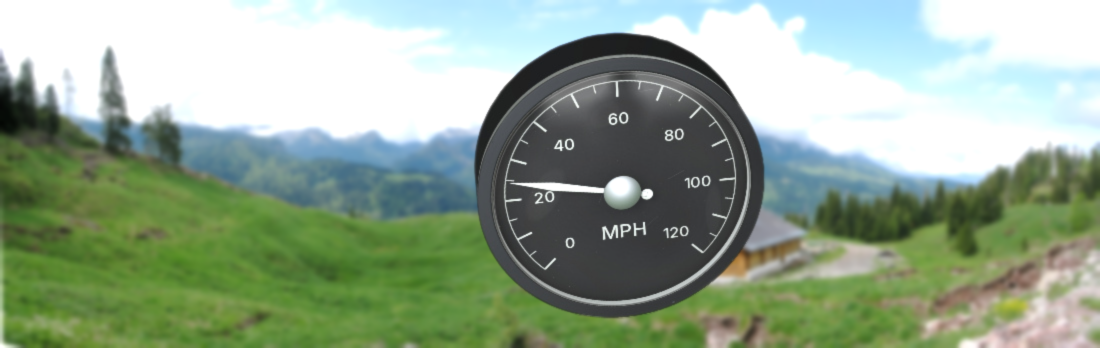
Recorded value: 25 mph
